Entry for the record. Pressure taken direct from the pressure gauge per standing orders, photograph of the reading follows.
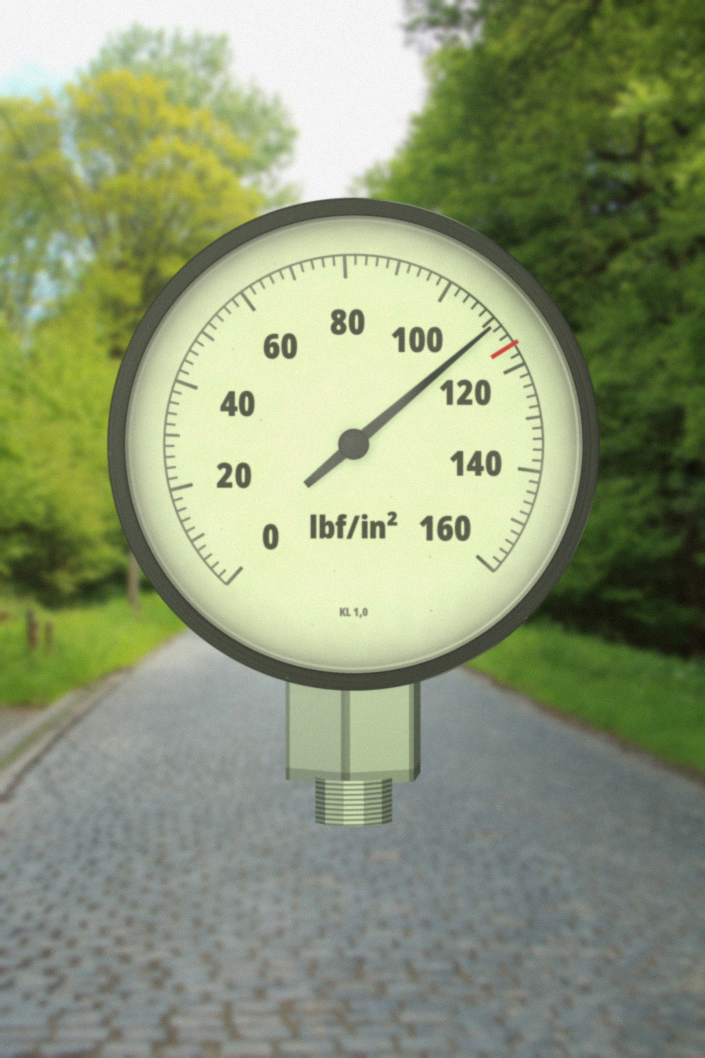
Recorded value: 111 psi
